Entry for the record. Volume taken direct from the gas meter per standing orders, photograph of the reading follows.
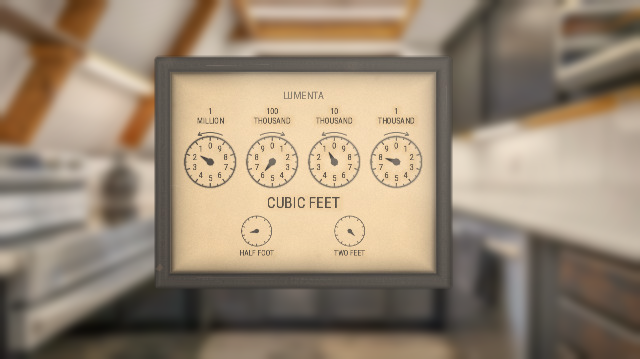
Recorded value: 160800 ft³
